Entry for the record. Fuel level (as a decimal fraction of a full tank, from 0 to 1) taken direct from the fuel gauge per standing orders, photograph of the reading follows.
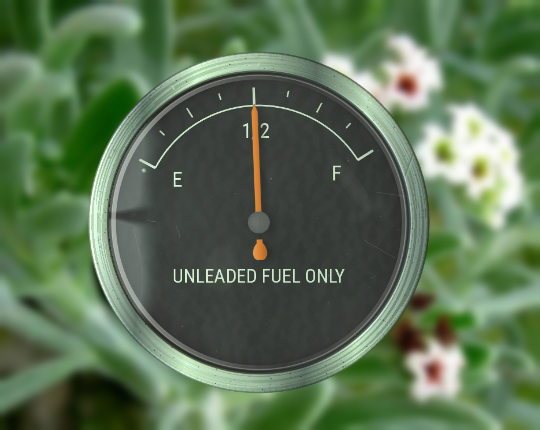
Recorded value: 0.5
